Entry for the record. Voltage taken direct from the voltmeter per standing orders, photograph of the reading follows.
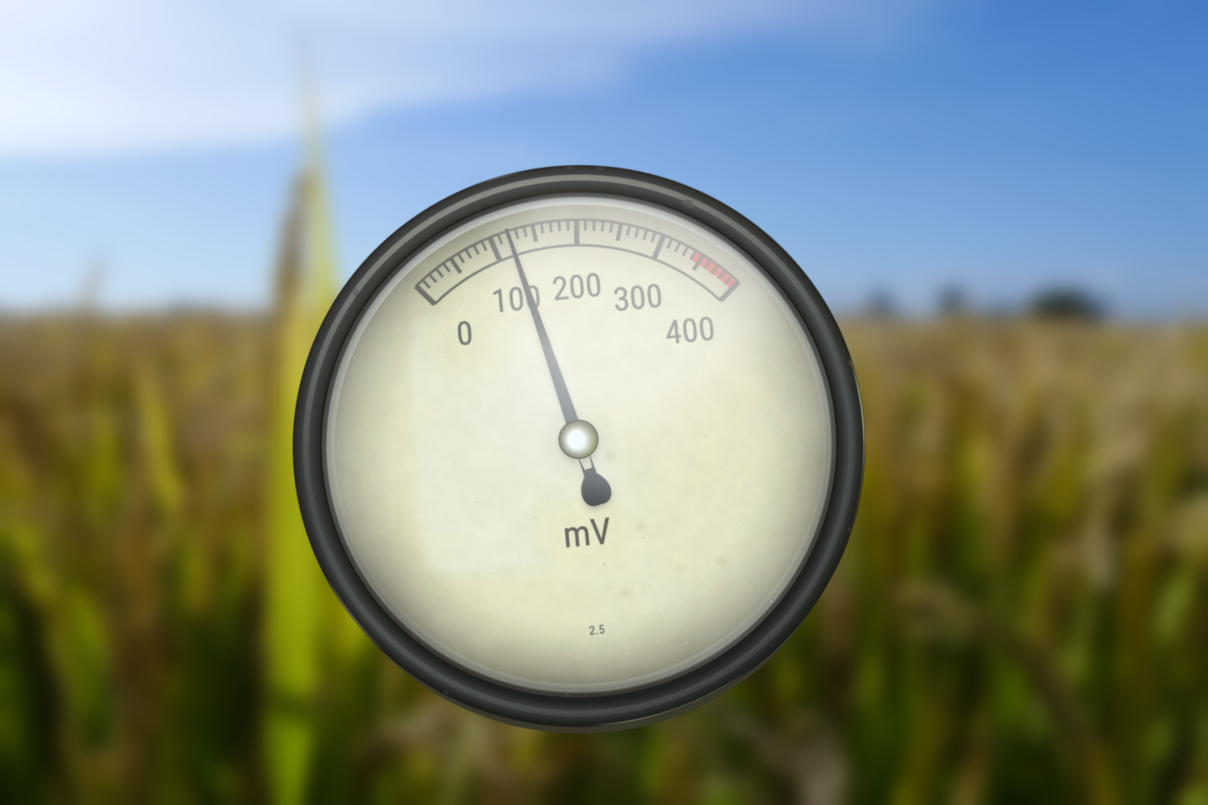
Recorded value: 120 mV
